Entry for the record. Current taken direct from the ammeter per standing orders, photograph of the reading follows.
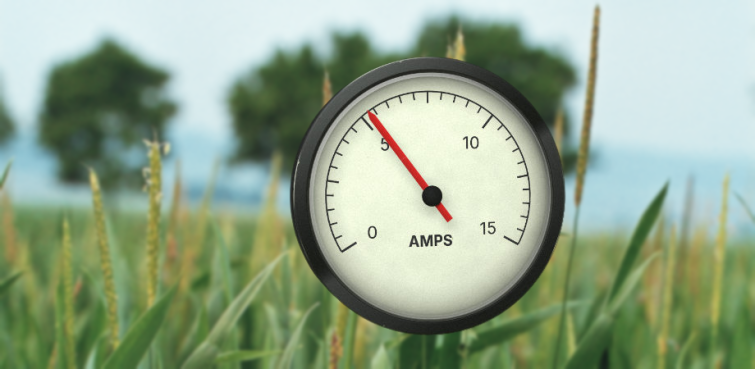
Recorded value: 5.25 A
